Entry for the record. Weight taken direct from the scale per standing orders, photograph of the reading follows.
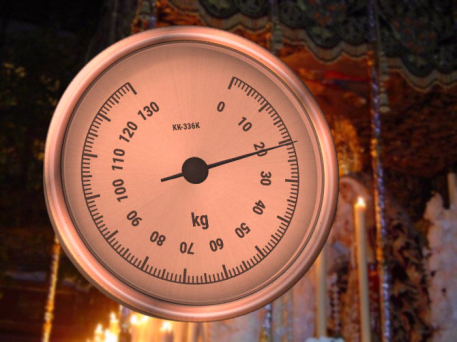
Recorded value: 21 kg
